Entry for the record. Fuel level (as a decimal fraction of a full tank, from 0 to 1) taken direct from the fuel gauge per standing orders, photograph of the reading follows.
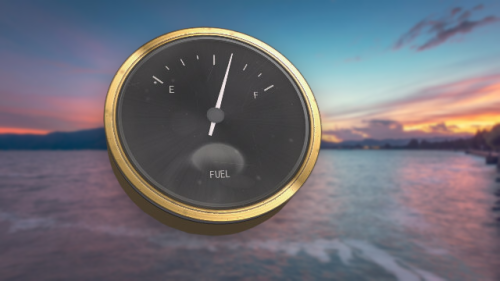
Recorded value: 0.625
